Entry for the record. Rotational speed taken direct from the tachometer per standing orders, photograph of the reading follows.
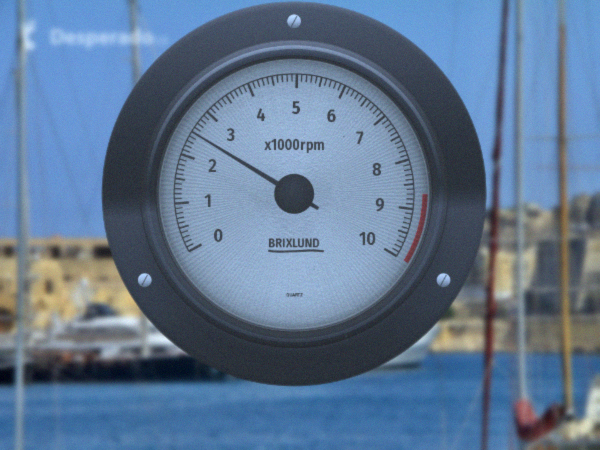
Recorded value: 2500 rpm
